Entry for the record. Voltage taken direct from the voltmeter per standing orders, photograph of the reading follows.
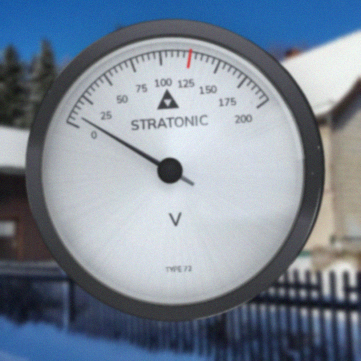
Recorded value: 10 V
